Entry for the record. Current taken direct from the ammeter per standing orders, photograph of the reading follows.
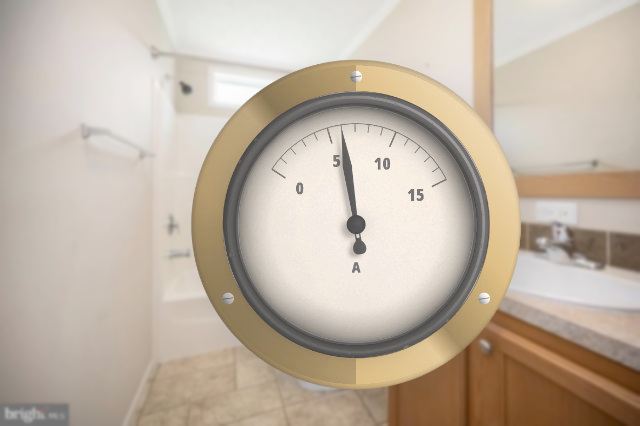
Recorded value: 6 A
